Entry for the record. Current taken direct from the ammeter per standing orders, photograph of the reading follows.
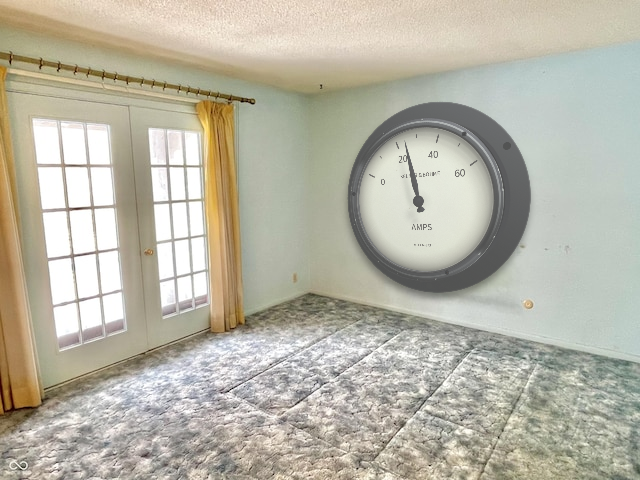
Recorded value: 25 A
